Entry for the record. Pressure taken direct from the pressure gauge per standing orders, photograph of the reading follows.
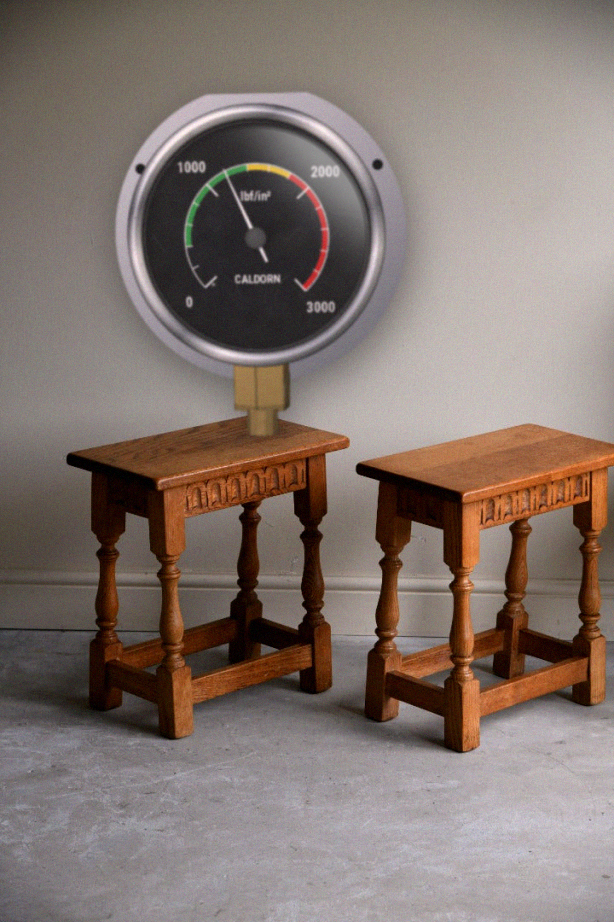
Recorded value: 1200 psi
